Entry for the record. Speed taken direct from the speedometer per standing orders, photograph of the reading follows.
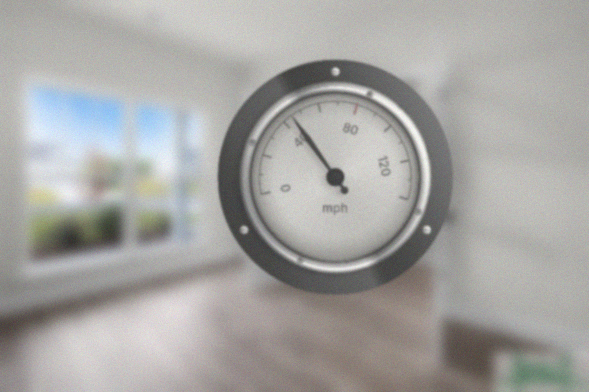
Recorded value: 45 mph
